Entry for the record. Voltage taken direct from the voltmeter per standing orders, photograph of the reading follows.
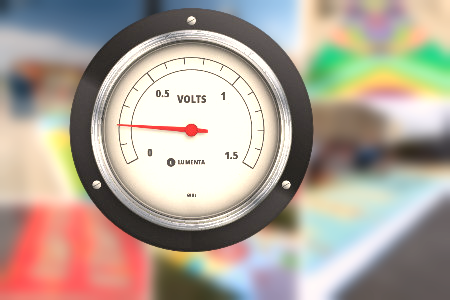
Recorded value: 0.2 V
